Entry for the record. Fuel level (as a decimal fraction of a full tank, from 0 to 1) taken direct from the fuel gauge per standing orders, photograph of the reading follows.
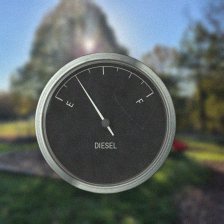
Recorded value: 0.25
